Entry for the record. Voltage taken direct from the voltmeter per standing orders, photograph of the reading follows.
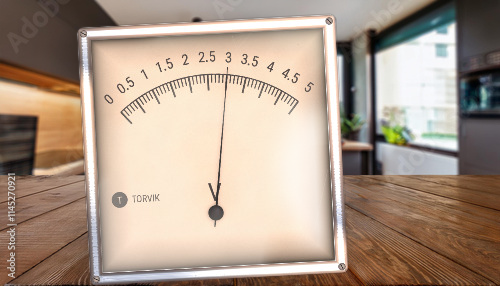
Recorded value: 3 V
